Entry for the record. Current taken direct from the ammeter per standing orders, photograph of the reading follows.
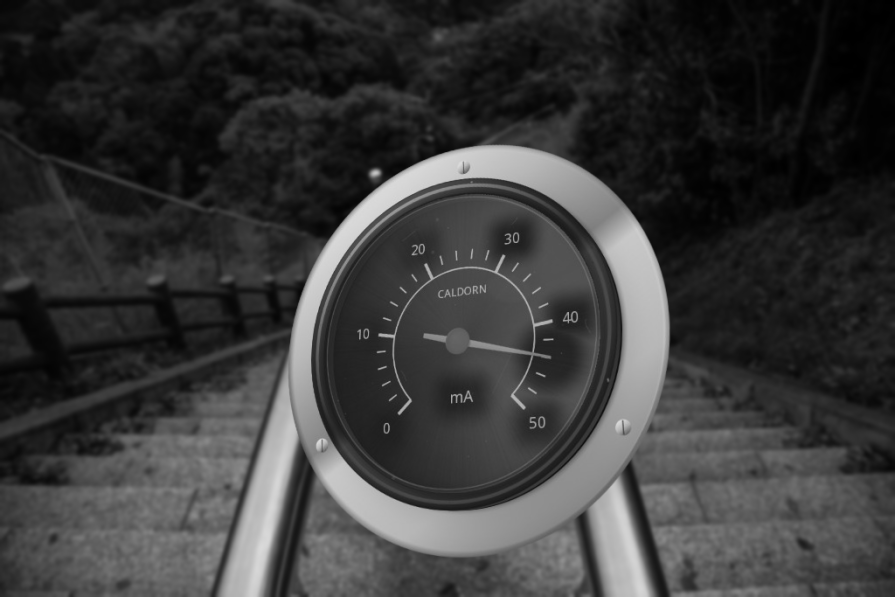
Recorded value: 44 mA
